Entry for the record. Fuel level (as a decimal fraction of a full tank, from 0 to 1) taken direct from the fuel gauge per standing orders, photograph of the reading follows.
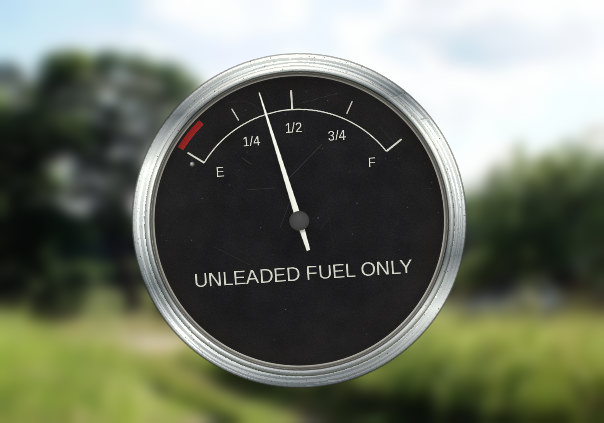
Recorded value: 0.375
